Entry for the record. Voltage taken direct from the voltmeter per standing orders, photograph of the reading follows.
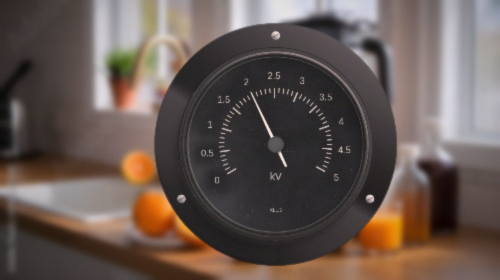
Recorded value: 2 kV
